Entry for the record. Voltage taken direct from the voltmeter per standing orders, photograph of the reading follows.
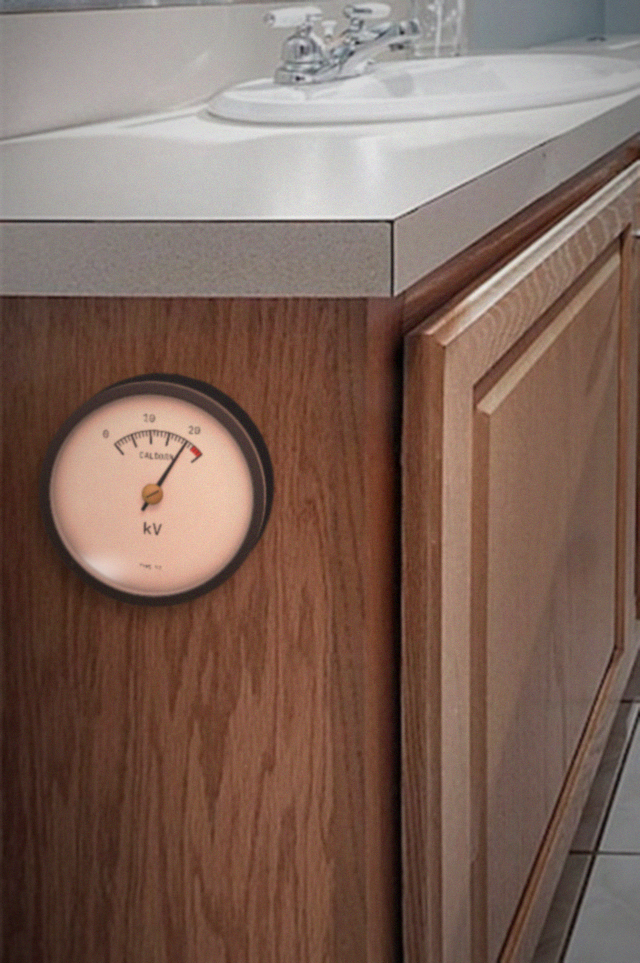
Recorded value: 20 kV
